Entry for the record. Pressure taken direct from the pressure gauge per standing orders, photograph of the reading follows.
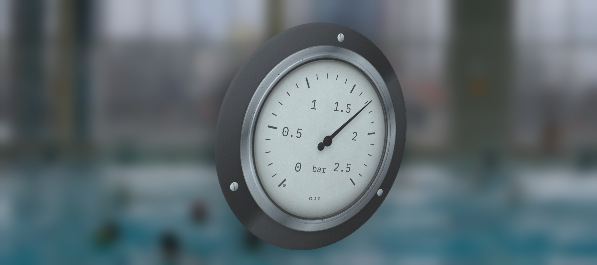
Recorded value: 1.7 bar
